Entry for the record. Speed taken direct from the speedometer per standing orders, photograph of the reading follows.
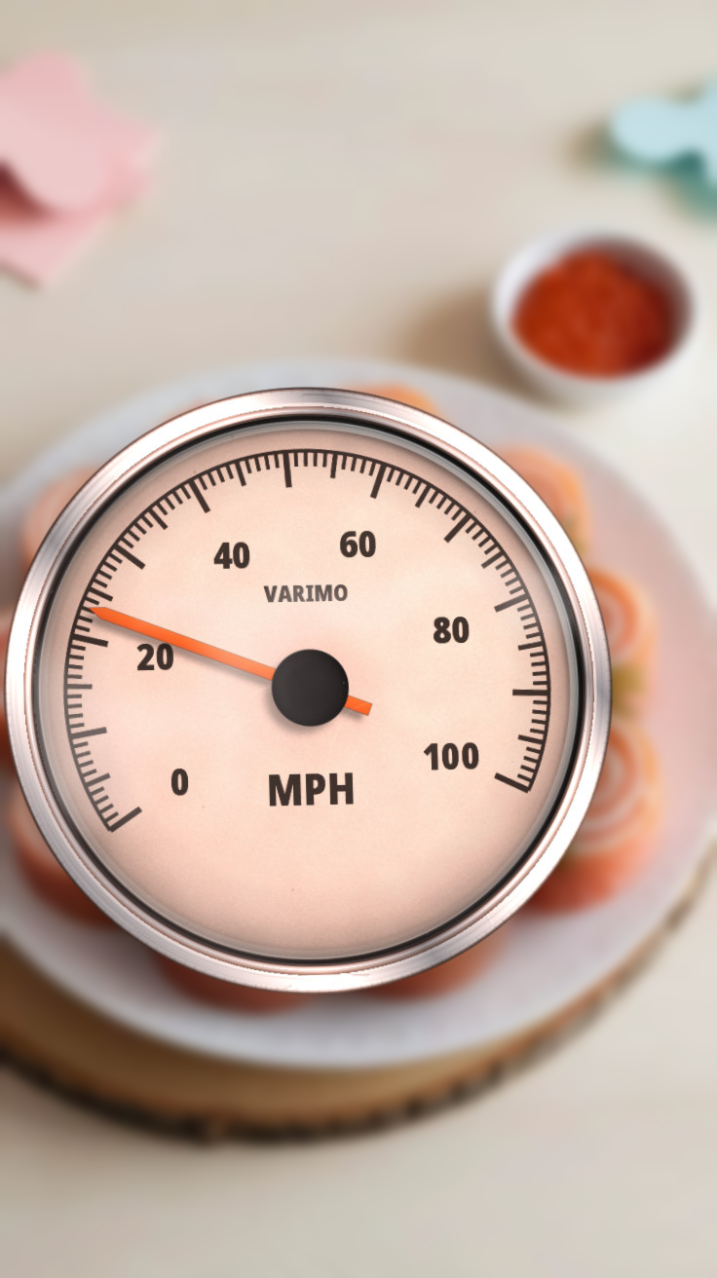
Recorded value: 23 mph
